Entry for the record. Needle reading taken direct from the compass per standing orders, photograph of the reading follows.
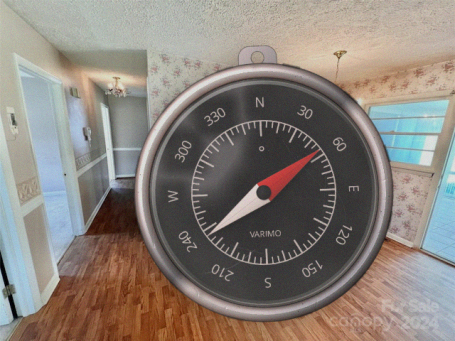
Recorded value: 55 °
